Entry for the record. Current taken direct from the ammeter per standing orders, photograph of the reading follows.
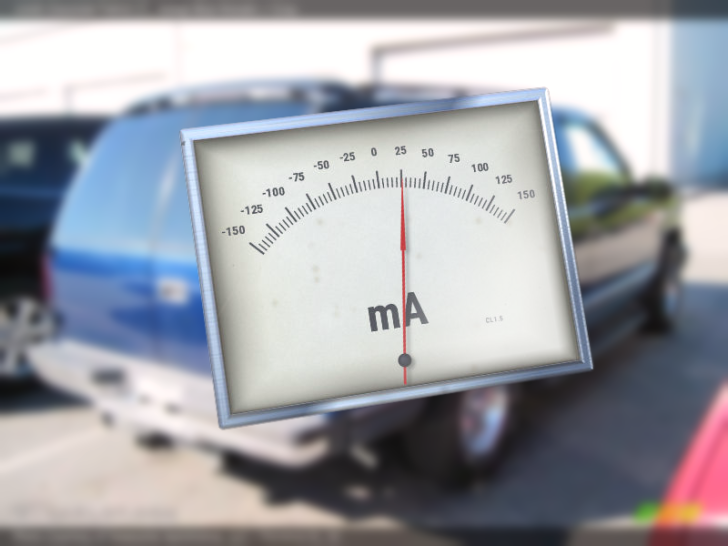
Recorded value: 25 mA
